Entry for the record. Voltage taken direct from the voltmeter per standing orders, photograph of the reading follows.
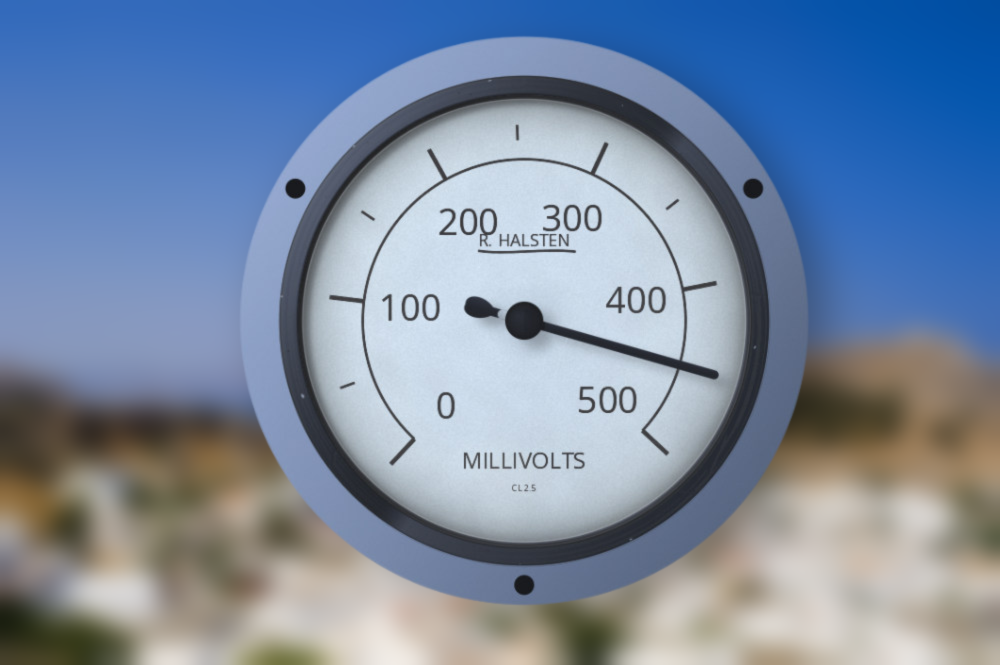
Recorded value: 450 mV
